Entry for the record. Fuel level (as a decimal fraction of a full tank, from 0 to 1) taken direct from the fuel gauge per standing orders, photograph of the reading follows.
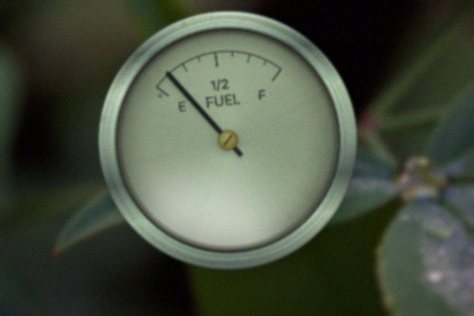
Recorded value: 0.125
